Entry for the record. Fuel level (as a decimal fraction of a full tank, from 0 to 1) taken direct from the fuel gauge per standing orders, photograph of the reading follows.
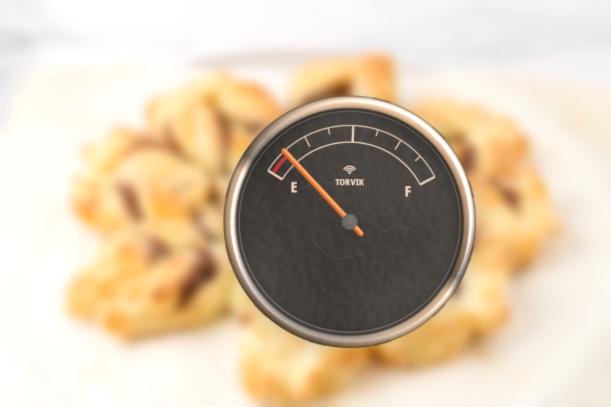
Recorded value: 0.125
